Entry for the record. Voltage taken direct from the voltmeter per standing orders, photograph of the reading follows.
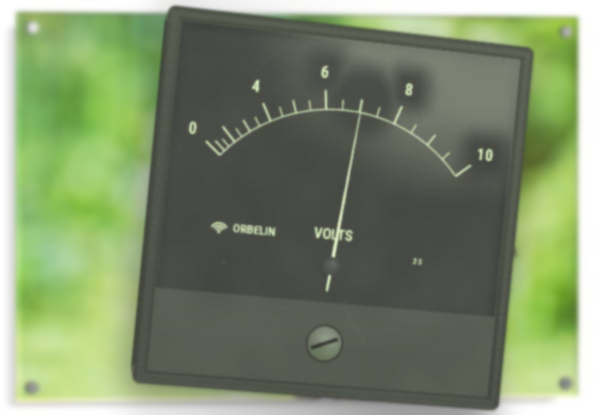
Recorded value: 7 V
